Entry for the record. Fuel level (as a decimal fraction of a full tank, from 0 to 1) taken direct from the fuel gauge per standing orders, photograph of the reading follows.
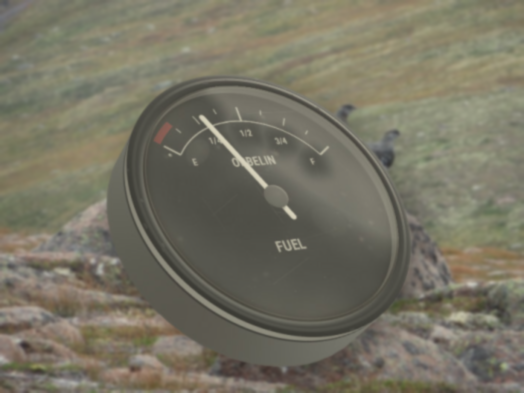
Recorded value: 0.25
